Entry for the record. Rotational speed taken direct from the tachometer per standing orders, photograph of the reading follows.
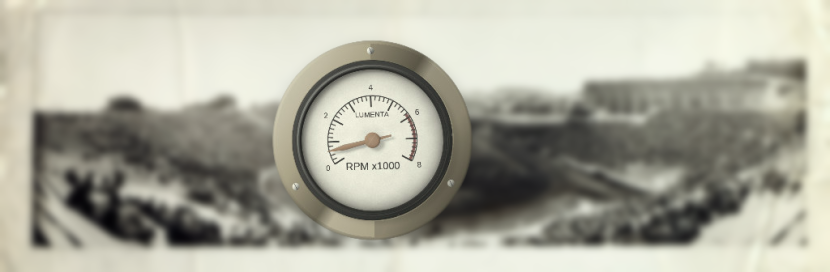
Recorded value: 600 rpm
